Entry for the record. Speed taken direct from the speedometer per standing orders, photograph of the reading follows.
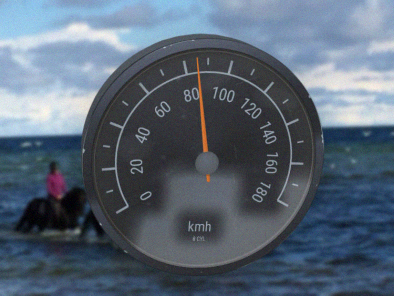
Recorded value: 85 km/h
